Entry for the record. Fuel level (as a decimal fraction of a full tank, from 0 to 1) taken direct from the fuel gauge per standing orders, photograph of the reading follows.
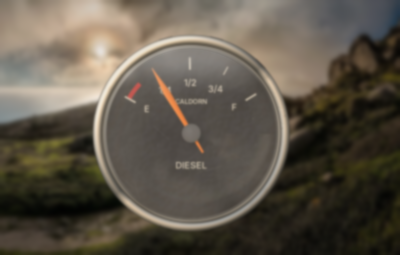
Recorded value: 0.25
